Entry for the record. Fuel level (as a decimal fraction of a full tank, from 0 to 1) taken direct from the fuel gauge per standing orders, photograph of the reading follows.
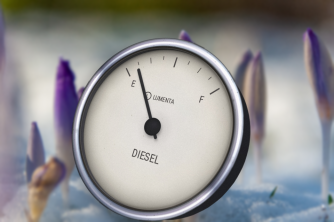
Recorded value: 0.125
